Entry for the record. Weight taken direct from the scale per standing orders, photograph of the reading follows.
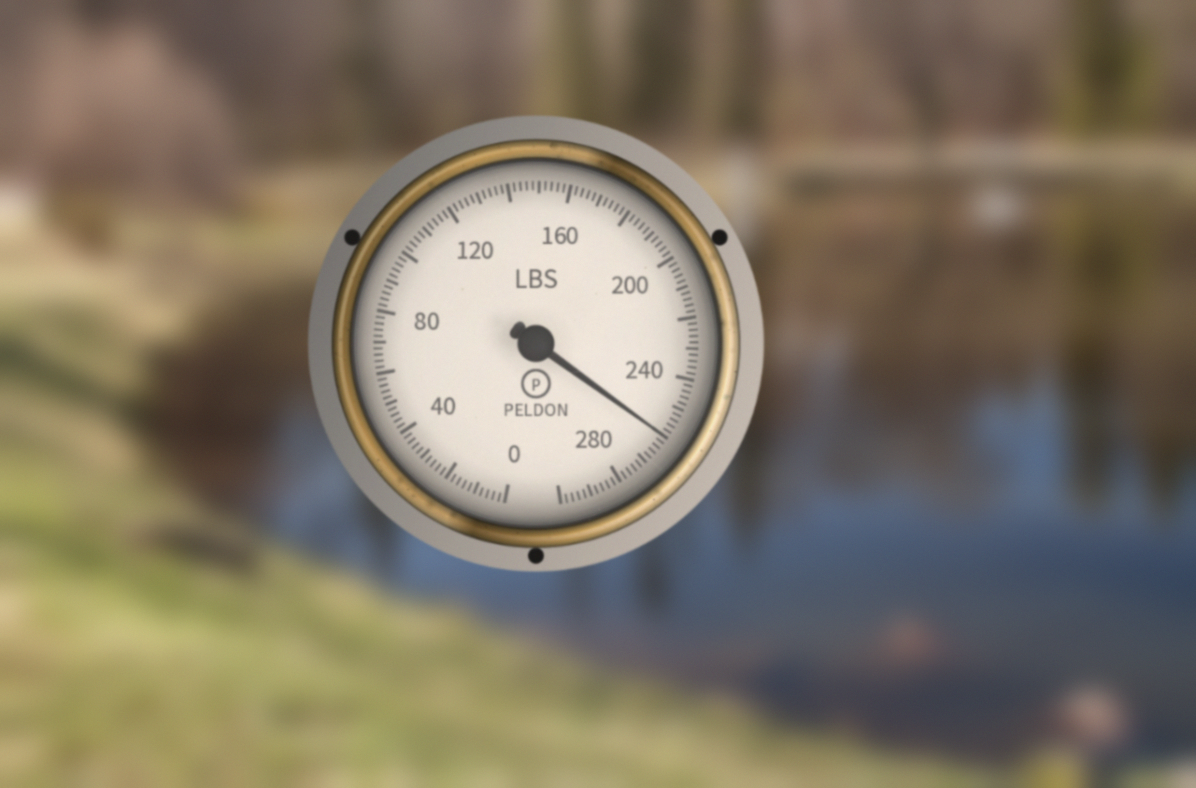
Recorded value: 260 lb
